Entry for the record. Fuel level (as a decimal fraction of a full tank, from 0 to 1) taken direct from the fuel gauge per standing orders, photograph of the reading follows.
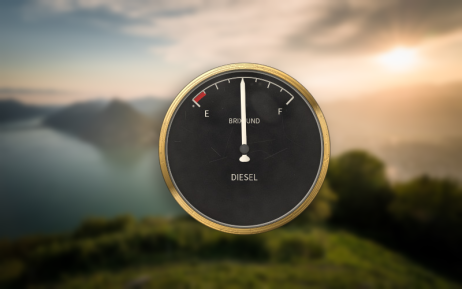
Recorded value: 0.5
